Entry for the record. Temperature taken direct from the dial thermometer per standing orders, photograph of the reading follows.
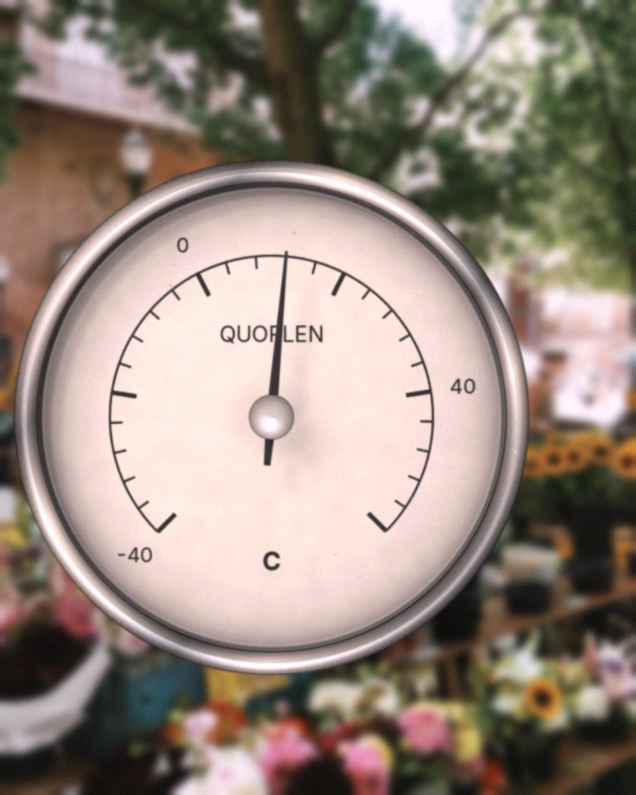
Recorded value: 12 °C
